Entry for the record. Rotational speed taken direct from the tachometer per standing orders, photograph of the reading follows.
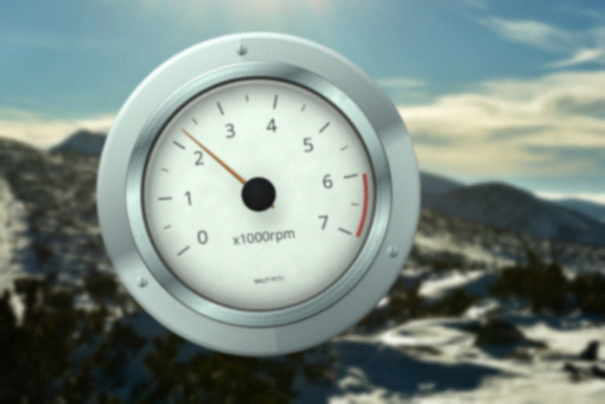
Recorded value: 2250 rpm
